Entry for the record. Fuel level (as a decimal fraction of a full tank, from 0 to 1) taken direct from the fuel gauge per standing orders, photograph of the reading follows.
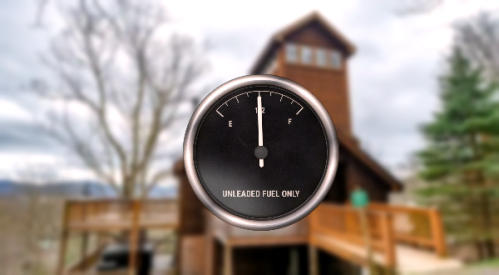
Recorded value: 0.5
